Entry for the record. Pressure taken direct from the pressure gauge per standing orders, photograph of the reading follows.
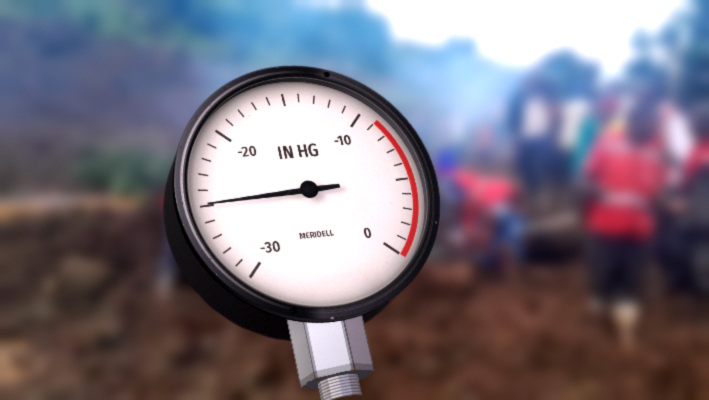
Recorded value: -25 inHg
